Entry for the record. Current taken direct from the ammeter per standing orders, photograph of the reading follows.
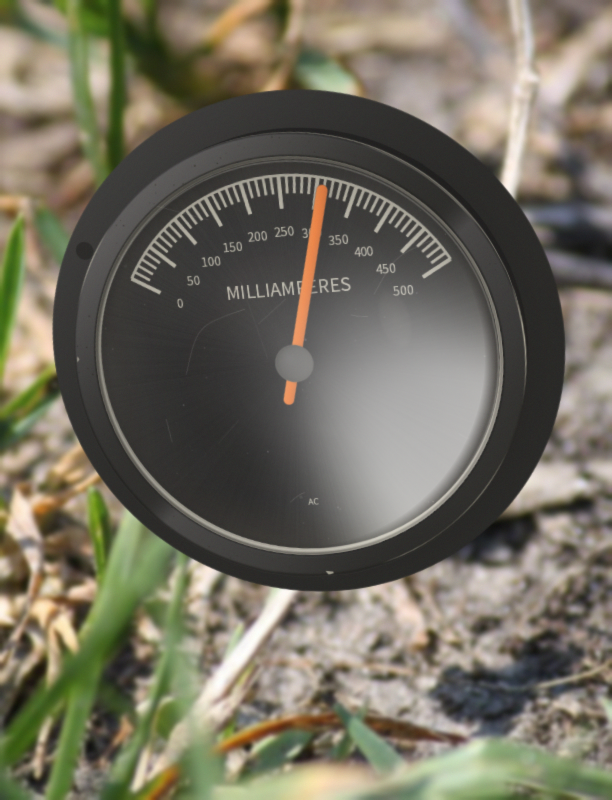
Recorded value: 310 mA
